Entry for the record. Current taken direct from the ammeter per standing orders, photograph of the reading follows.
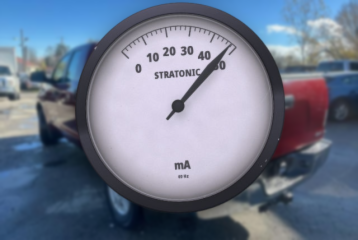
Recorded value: 48 mA
